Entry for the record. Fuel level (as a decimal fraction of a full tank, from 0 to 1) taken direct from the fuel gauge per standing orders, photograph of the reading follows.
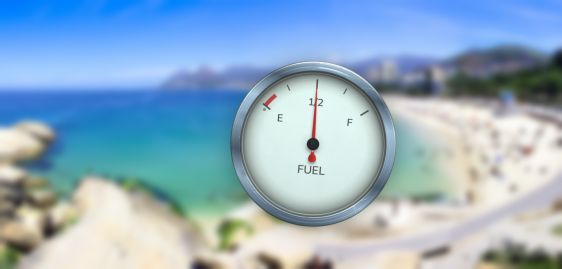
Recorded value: 0.5
